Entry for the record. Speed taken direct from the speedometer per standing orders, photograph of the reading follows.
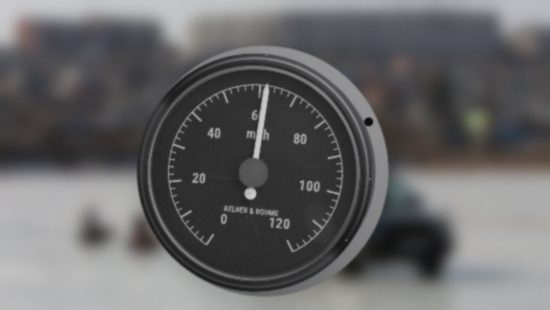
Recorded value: 62 mph
